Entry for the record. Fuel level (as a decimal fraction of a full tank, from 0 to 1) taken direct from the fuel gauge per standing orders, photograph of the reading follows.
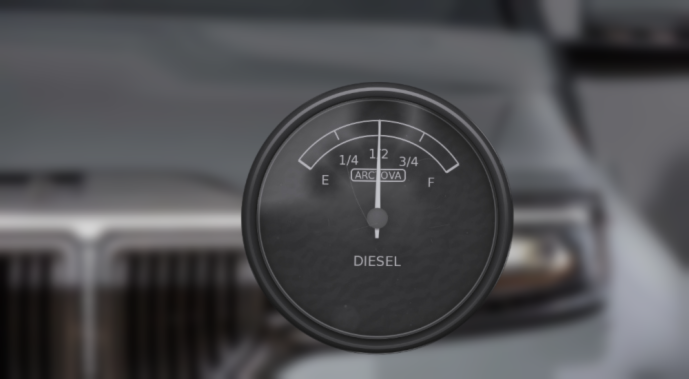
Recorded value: 0.5
